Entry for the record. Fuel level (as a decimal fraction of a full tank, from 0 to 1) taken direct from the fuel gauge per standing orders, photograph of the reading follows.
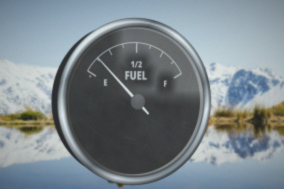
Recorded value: 0.125
